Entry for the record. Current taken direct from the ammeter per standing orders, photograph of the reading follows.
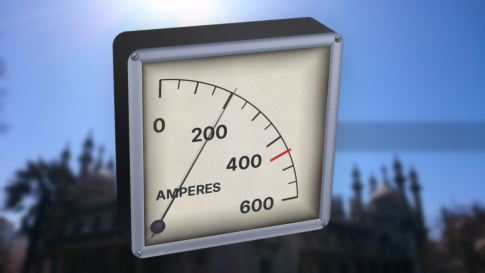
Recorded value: 200 A
